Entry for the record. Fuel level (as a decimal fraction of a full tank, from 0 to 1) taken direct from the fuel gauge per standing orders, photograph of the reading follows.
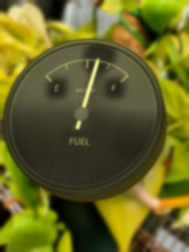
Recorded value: 0.625
